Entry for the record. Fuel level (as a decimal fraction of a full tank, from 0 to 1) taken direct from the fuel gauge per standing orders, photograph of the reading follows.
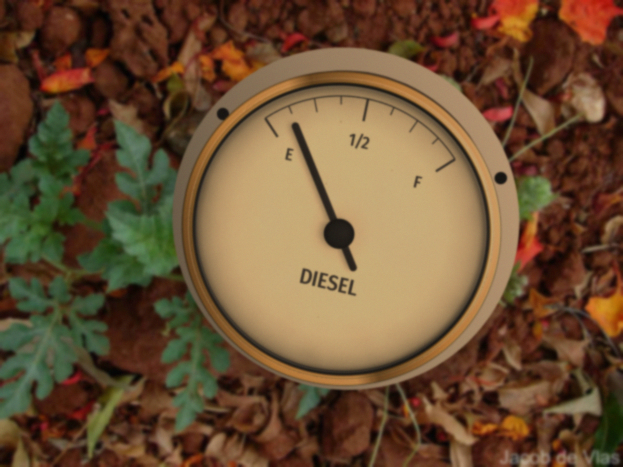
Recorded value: 0.125
